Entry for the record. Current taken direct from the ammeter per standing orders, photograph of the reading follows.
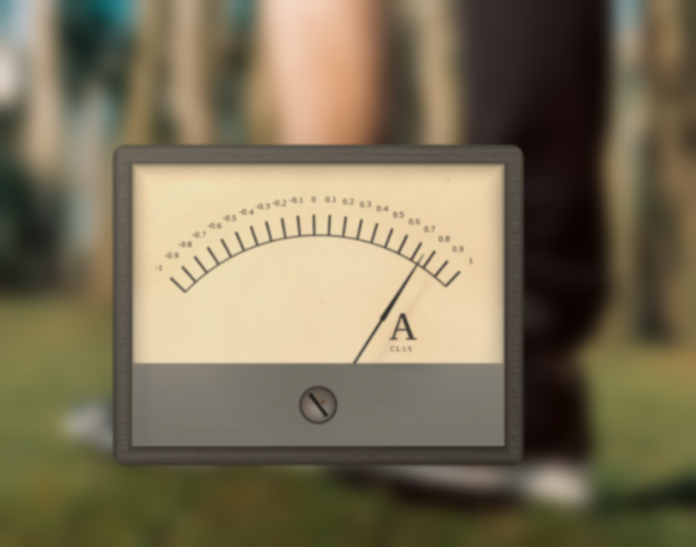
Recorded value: 0.75 A
